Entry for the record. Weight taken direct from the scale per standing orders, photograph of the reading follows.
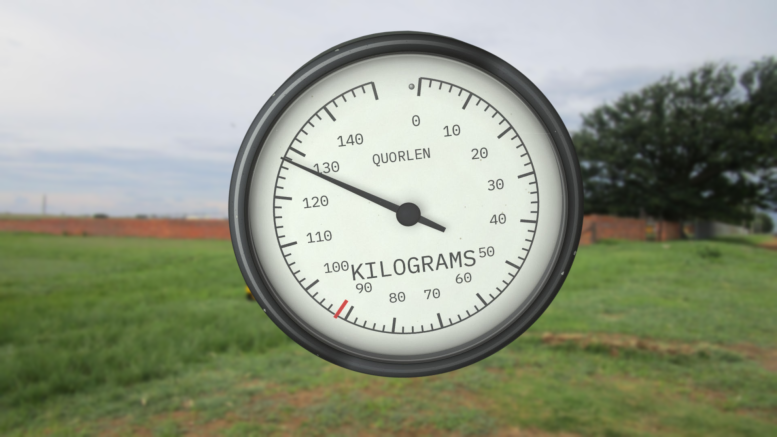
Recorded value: 128 kg
